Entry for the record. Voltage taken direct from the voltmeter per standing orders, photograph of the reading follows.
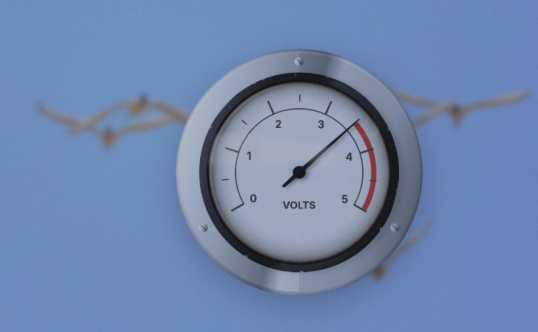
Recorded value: 3.5 V
